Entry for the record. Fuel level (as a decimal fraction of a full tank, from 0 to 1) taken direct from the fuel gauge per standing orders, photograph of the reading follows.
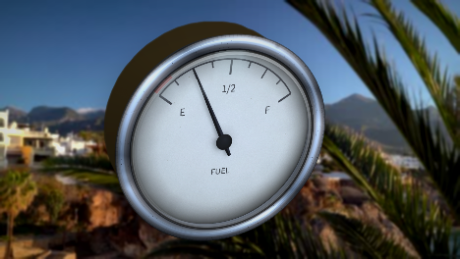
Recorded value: 0.25
